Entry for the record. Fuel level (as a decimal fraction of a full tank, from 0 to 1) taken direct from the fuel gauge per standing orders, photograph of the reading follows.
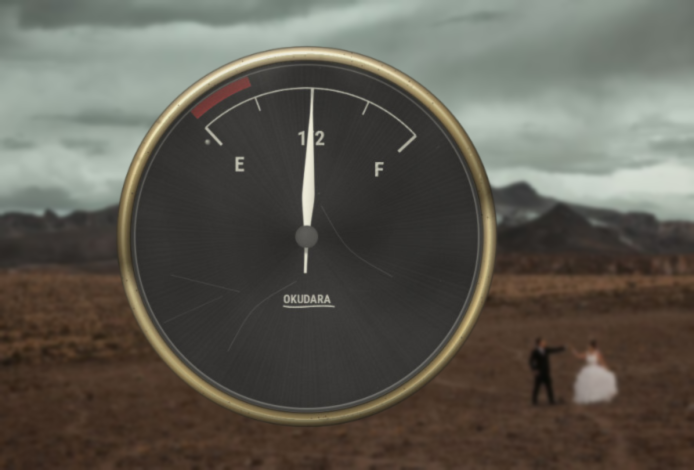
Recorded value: 0.5
